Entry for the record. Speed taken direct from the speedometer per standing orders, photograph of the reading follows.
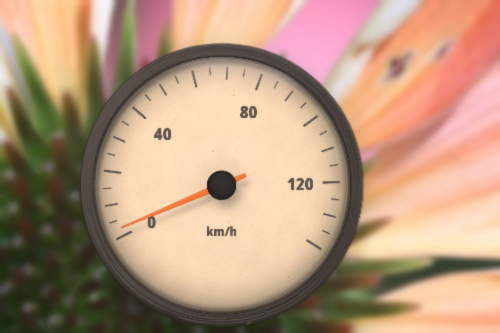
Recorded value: 2.5 km/h
